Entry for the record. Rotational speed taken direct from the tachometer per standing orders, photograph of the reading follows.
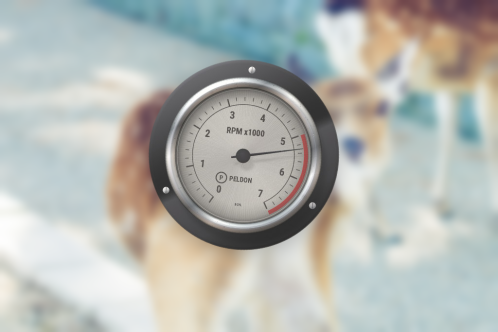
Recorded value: 5300 rpm
